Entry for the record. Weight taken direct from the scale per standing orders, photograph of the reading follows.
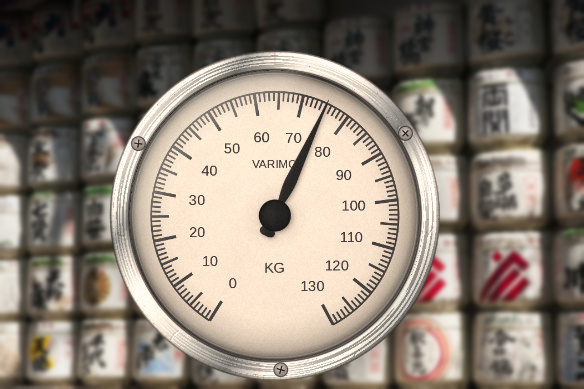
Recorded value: 75 kg
